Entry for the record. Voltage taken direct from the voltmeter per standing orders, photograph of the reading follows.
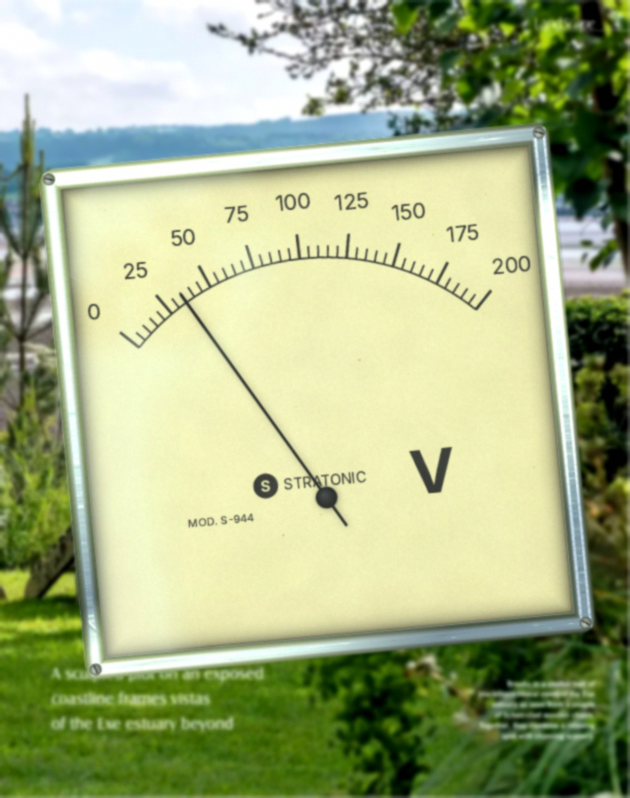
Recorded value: 35 V
